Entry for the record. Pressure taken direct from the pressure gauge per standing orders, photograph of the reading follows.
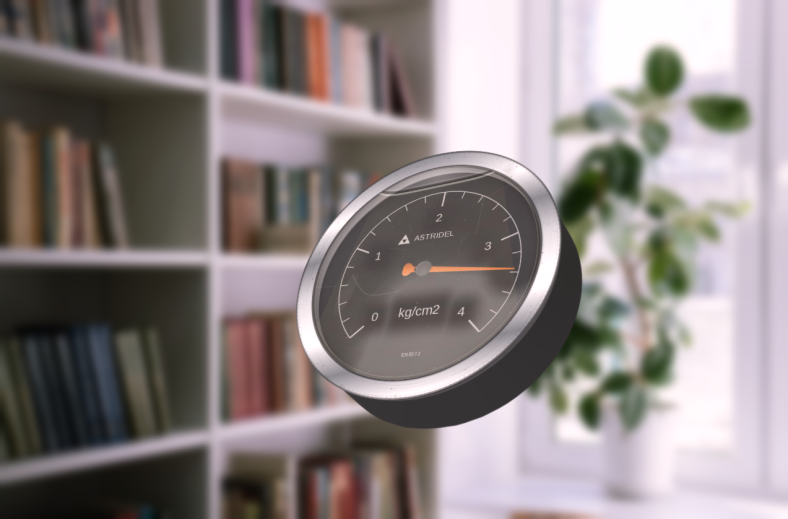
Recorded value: 3.4 kg/cm²
